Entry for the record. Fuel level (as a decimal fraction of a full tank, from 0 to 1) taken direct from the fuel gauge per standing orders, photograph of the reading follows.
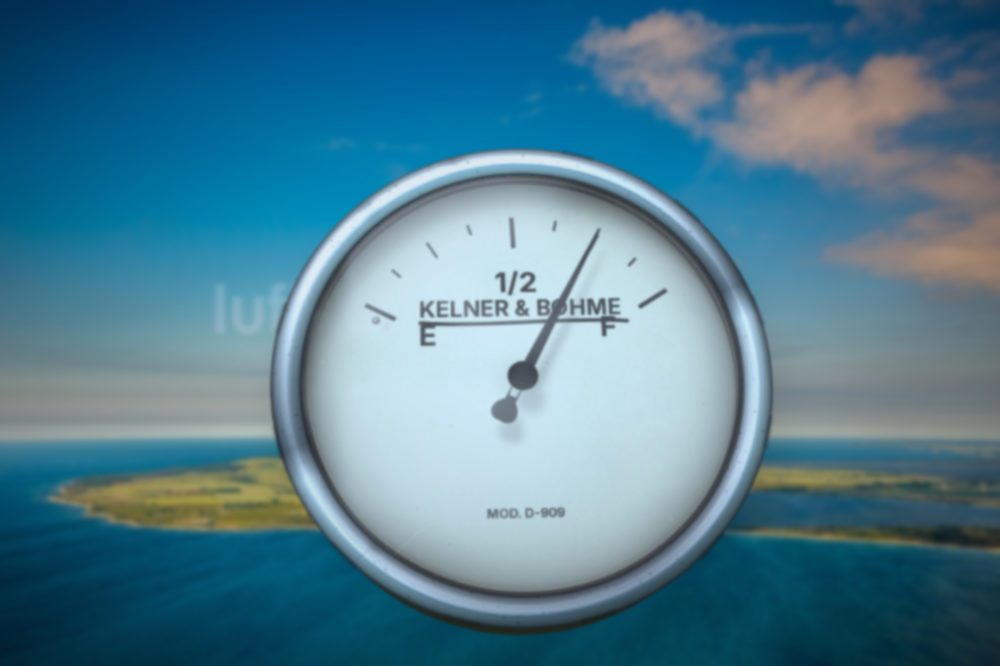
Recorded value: 0.75
